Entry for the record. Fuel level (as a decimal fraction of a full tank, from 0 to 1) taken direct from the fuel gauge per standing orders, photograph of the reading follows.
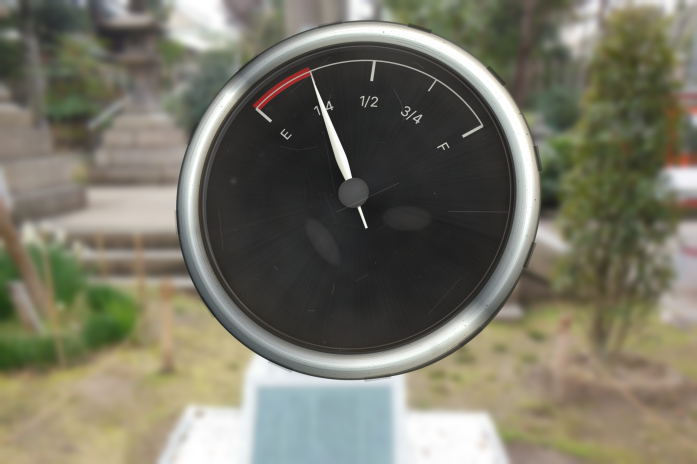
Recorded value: 0.25
